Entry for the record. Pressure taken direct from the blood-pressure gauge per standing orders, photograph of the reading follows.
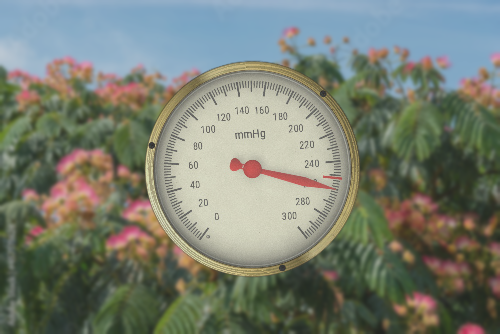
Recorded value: 260 mmHg
